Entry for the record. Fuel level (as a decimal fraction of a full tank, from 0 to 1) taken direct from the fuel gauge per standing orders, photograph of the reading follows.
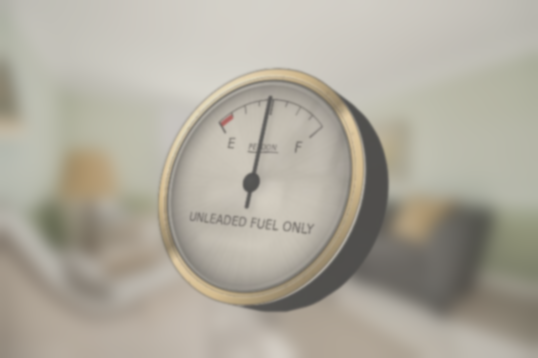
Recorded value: 0.5
